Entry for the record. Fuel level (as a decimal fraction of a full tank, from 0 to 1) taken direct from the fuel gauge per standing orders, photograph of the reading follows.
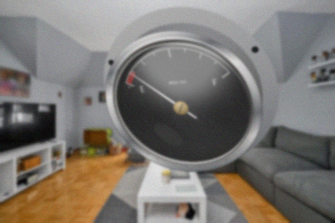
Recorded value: 0.125
